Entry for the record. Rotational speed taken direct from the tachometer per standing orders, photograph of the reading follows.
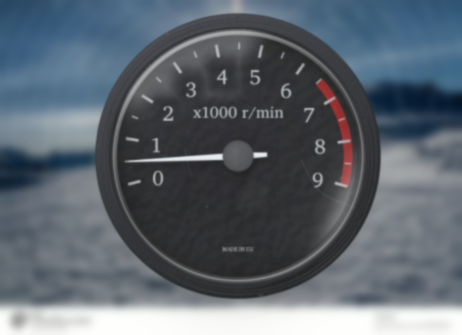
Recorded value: 500 rpm
